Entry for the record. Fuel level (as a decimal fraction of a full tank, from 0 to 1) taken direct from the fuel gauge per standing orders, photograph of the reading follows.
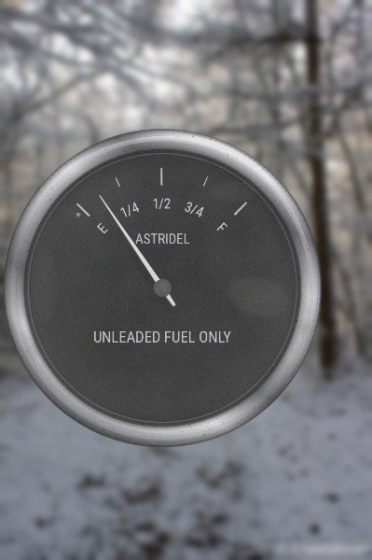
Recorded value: 0.125
